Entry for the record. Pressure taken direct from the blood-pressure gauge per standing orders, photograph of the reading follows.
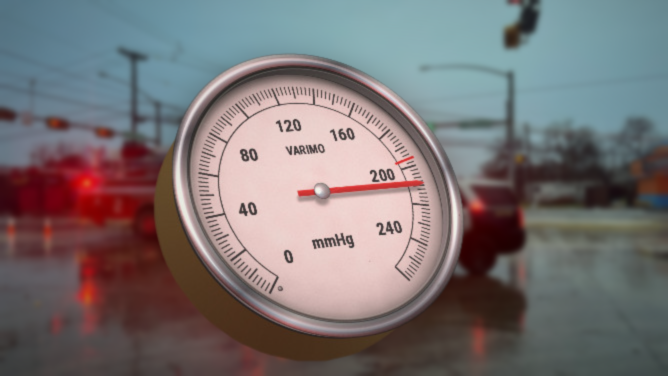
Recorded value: 210 mmHg
